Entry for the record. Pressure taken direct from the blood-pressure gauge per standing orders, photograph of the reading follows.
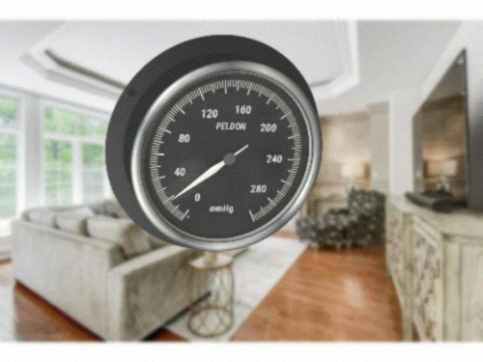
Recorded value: 20 mmHg
